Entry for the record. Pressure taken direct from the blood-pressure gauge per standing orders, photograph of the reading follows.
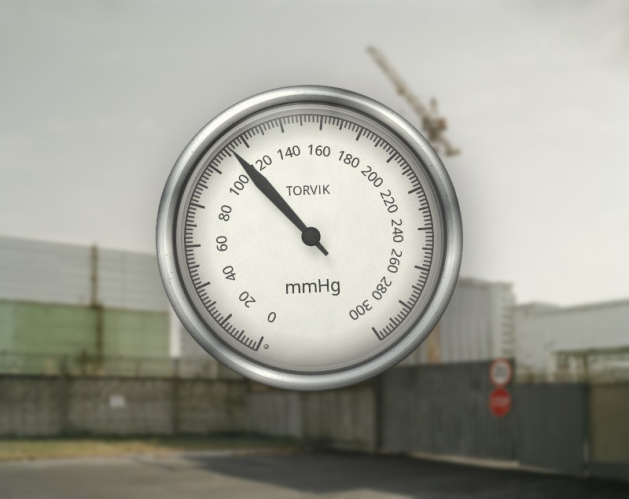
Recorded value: 112 mmHg
